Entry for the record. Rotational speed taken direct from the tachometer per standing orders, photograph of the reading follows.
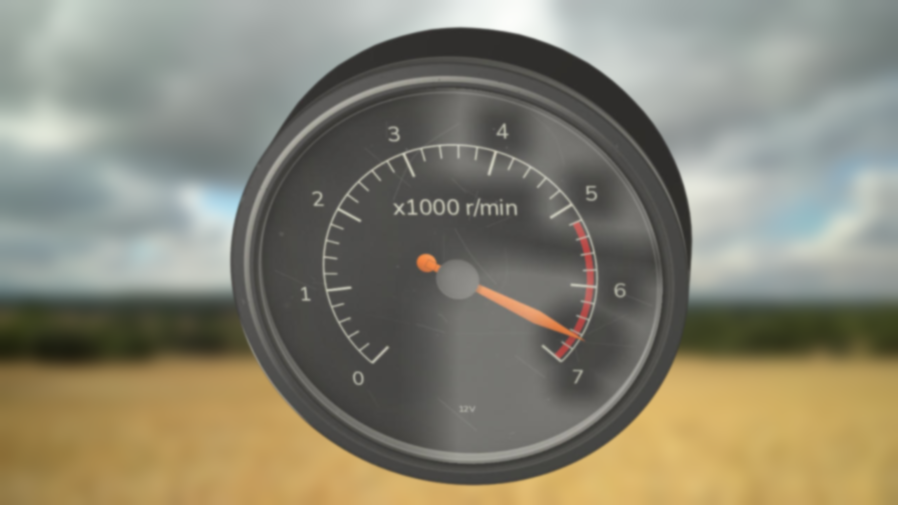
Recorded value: 6600 rpm
